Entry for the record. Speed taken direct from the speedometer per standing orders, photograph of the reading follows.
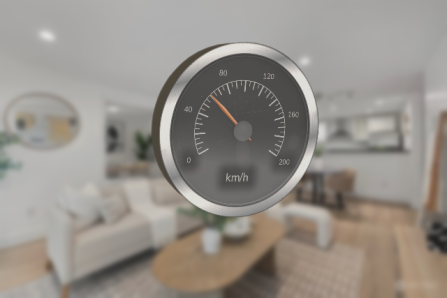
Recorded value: 60 km/h
